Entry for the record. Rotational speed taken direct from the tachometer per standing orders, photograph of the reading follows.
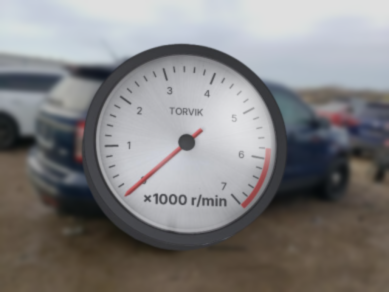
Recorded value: 0 rpm
